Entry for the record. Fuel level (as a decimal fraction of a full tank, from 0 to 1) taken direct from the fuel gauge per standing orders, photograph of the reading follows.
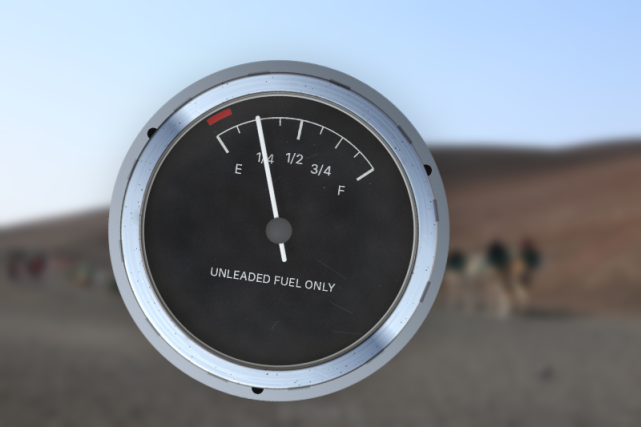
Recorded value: 0.25
